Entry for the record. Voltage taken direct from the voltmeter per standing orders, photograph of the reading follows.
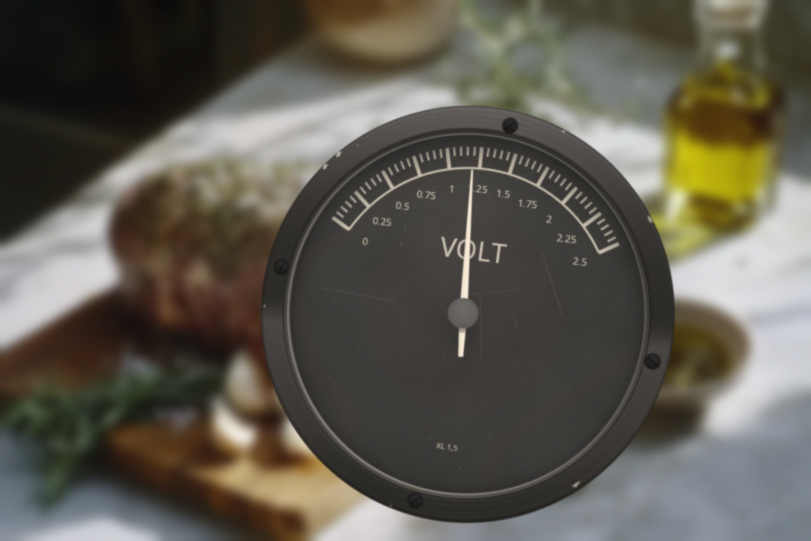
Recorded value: 1.2 V
